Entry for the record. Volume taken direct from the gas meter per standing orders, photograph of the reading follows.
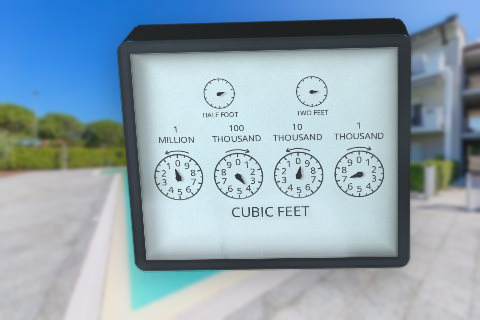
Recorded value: 39700 ft³
